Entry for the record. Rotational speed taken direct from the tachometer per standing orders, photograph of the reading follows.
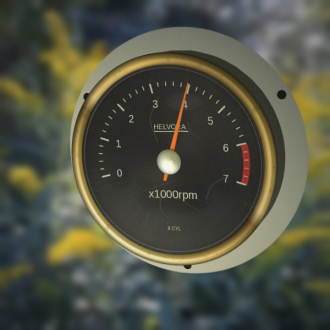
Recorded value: 4000 rpm
